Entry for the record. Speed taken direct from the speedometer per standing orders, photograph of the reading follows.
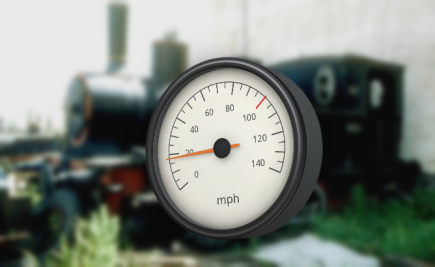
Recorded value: 17.5 mph
